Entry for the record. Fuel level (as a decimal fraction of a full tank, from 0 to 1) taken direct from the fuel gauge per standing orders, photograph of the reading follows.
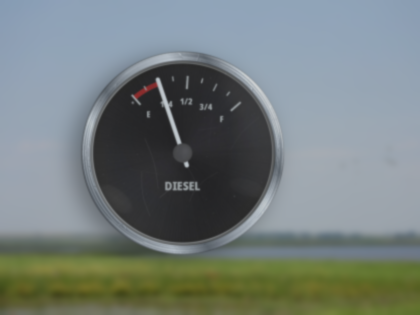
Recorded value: 0.25
